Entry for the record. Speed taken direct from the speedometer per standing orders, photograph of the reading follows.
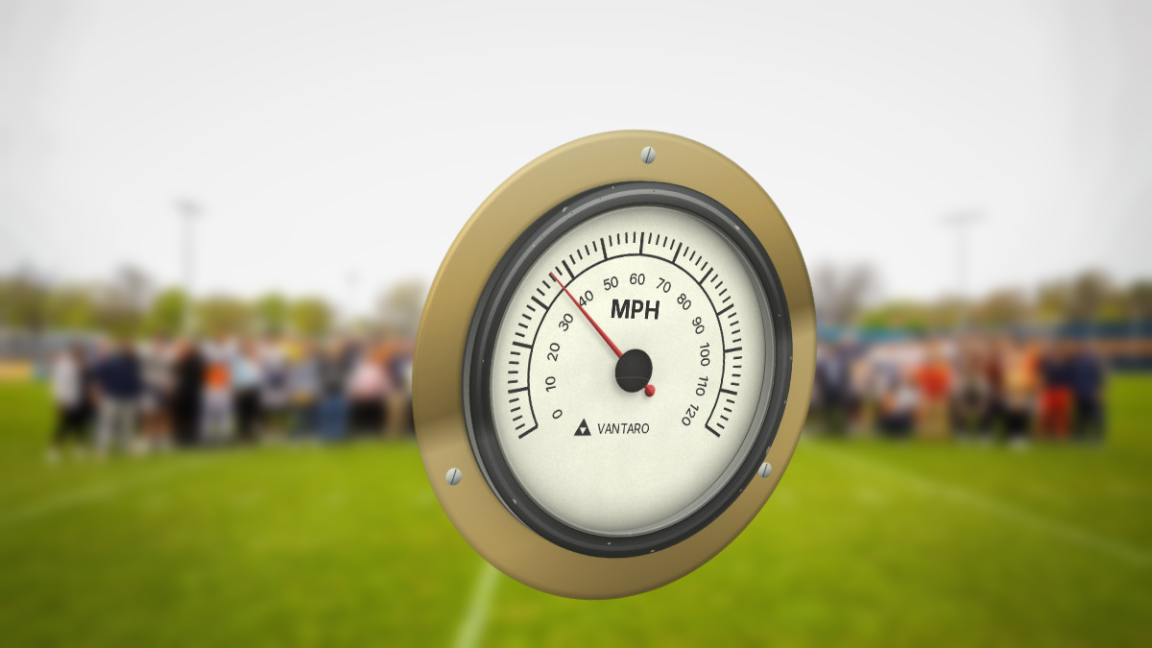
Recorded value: 36 mph
